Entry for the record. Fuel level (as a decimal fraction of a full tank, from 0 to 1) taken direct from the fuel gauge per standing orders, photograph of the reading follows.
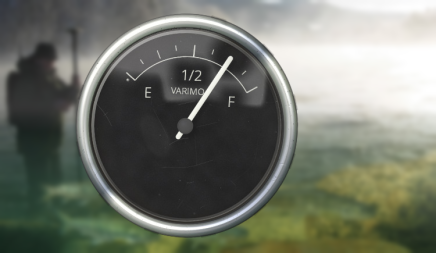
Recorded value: 0.75
